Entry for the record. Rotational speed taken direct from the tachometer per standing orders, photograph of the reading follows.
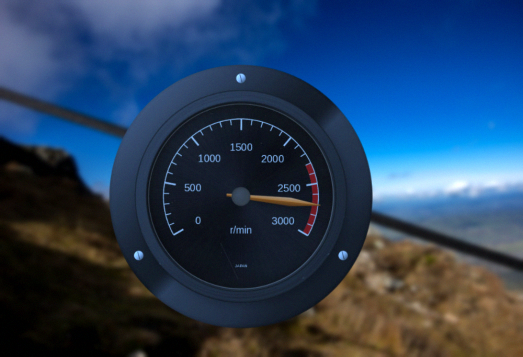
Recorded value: 2700 rpm
